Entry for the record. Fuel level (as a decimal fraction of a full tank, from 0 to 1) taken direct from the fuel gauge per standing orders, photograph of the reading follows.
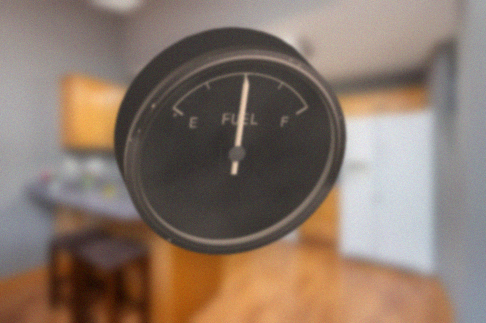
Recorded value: 0.5
